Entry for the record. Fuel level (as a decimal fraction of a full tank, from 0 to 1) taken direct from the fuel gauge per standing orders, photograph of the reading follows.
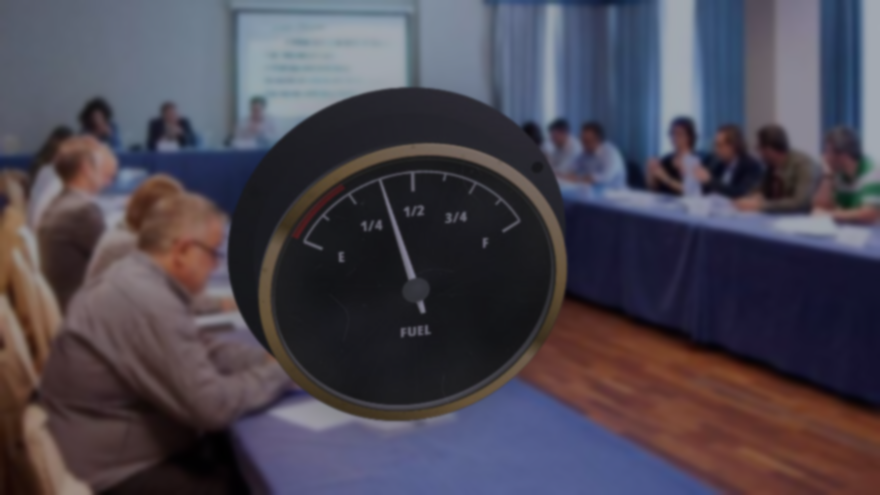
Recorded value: 0.375
